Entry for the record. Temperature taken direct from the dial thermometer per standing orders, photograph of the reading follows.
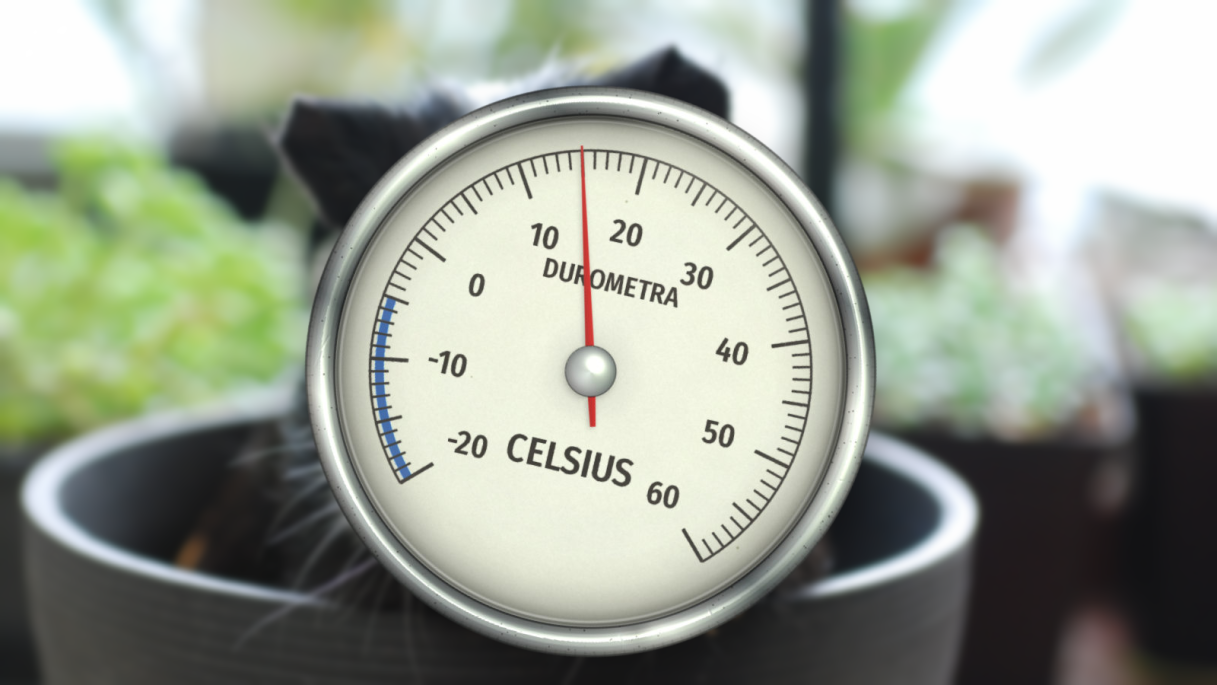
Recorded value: 15 °C
